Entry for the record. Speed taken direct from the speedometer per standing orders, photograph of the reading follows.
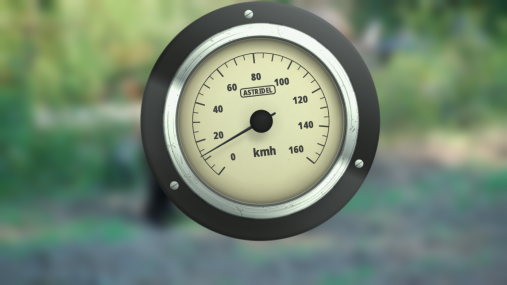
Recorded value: 12.5 km/h
